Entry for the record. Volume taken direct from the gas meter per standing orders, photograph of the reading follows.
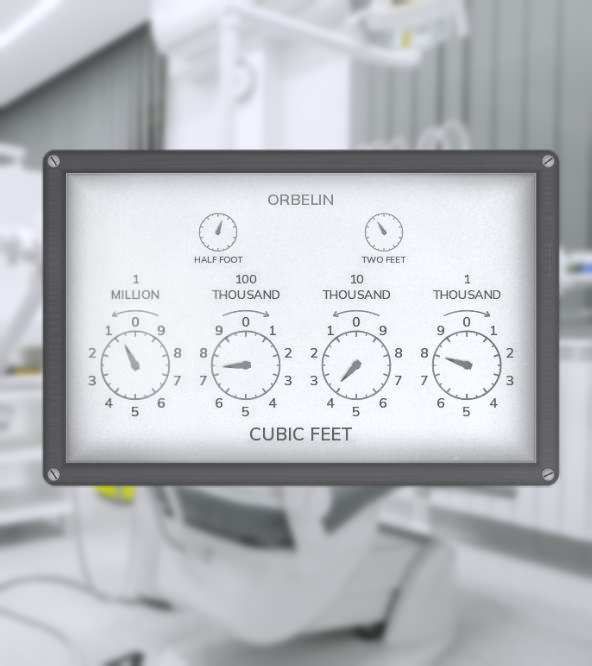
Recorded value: 73800 ft³
